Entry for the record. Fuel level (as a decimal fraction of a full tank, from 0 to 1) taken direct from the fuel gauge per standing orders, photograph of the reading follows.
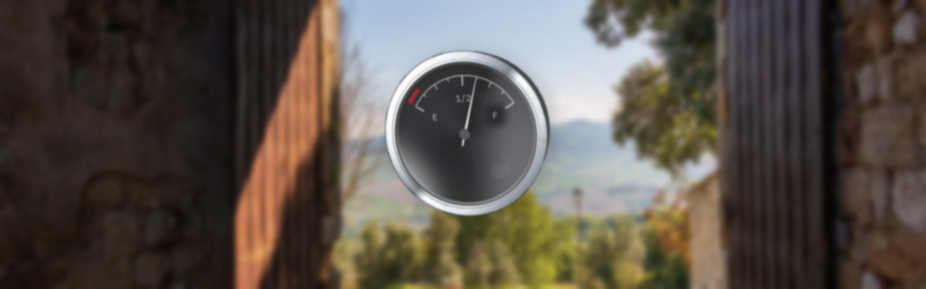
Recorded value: 0.625
